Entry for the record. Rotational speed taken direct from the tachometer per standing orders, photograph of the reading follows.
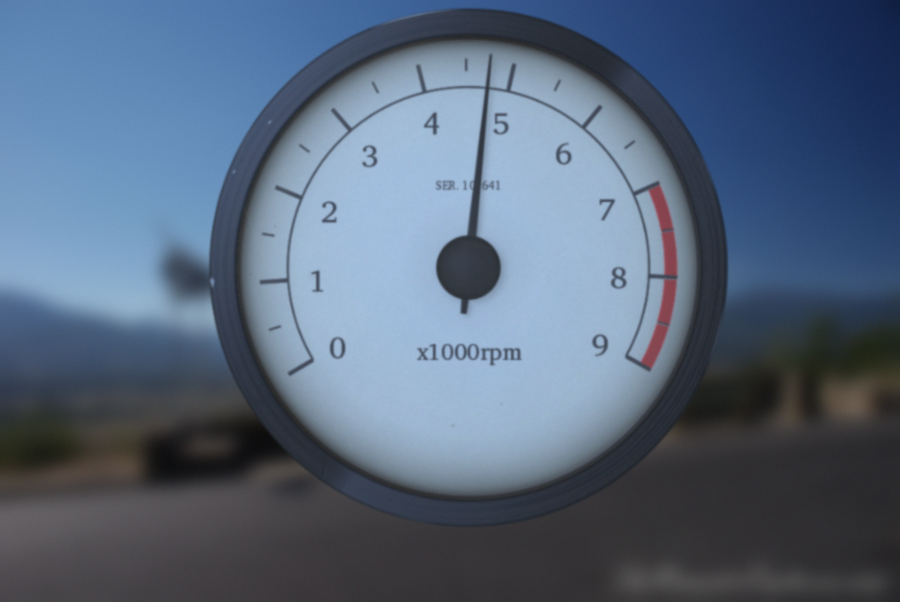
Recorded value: 4750 rpm
